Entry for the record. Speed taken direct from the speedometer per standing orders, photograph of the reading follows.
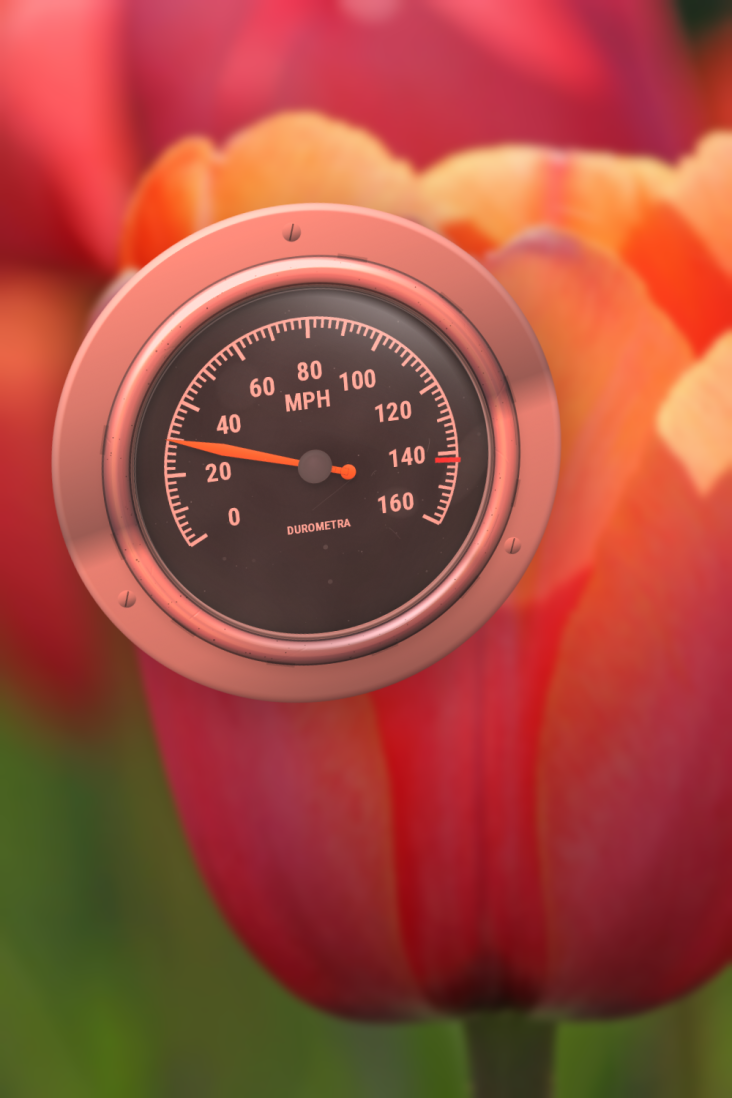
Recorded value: 30 mph
